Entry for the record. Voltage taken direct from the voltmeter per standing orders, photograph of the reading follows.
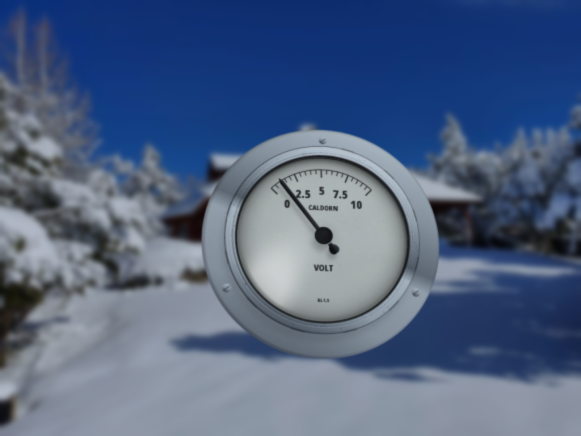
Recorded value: 1 V
